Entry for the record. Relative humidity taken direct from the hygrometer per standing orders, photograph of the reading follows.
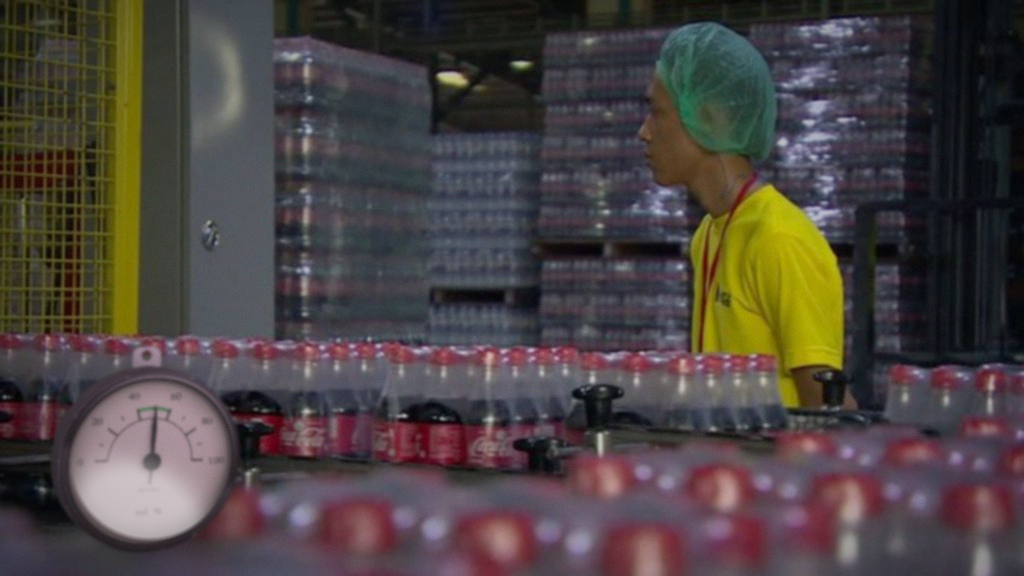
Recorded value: 50 %
